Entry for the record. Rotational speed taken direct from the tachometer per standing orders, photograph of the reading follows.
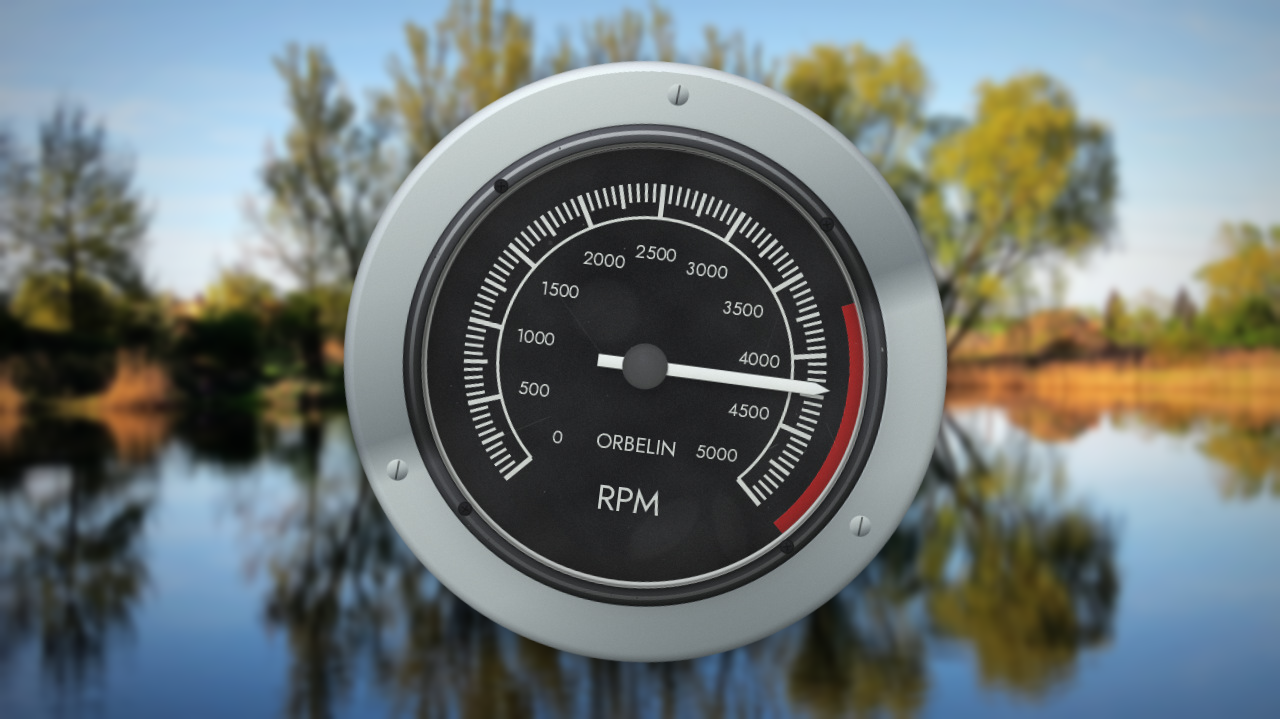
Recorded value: 4200 rpm
